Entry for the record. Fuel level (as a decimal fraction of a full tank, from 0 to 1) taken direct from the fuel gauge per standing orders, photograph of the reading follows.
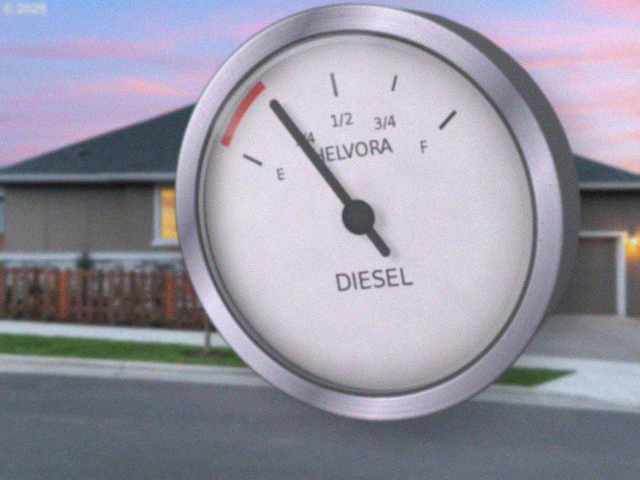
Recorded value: 0.25
